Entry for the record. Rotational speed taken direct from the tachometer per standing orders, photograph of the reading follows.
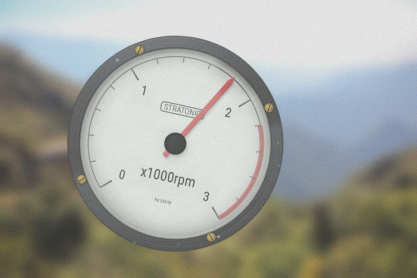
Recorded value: 1800 rpm
